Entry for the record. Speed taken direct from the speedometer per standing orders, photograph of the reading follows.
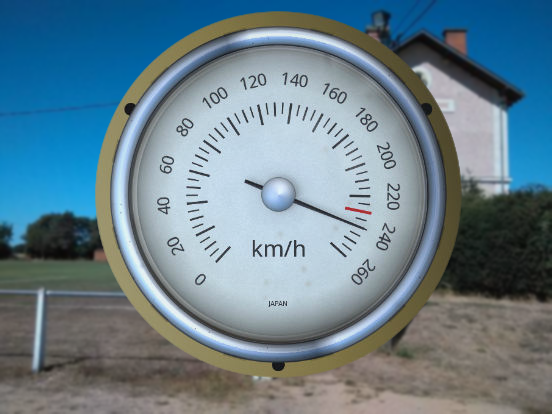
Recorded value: 240 km/h
